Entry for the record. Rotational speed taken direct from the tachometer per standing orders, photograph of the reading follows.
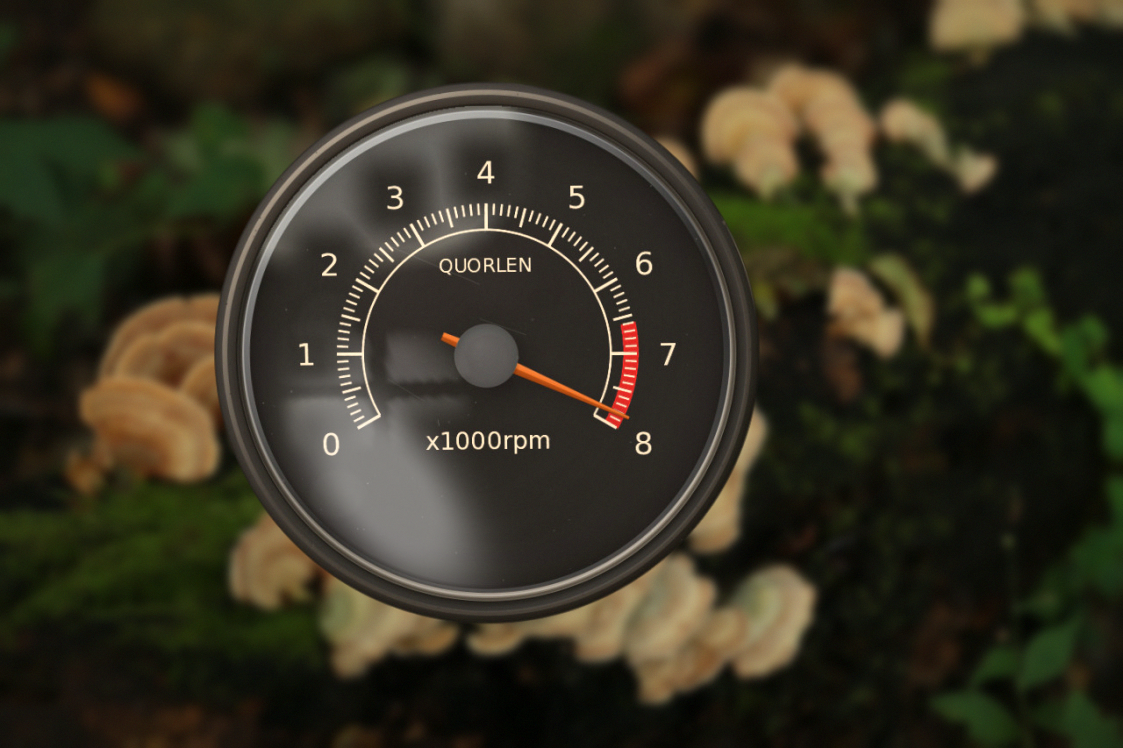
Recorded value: 7800 rpm
